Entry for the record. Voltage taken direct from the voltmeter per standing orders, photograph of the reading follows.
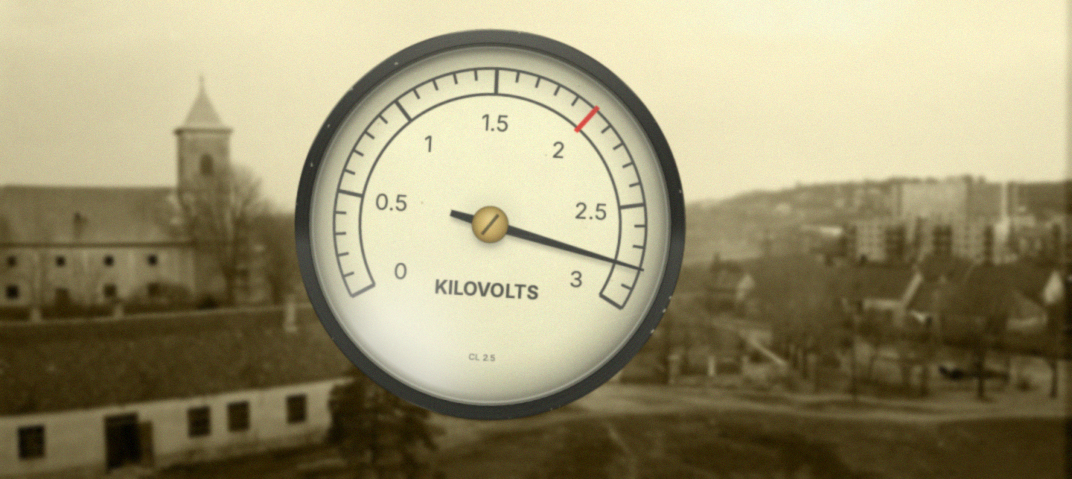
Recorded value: 2.8 kV
